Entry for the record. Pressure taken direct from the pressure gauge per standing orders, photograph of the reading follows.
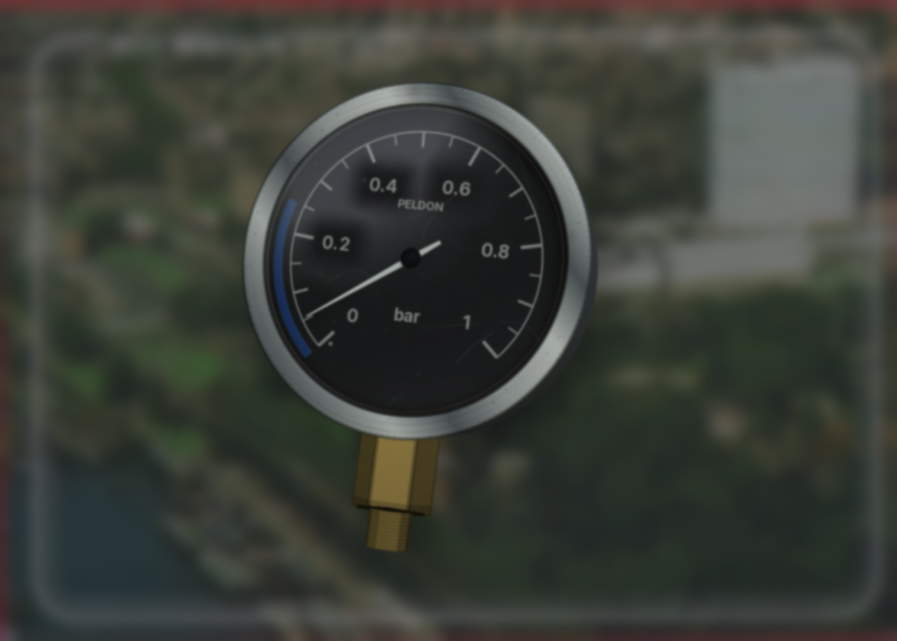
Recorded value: 0.05 bar
